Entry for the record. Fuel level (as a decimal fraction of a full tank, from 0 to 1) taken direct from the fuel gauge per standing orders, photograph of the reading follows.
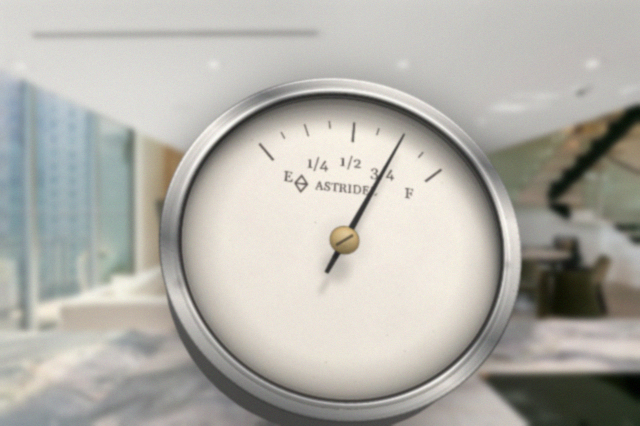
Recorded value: 0.75
